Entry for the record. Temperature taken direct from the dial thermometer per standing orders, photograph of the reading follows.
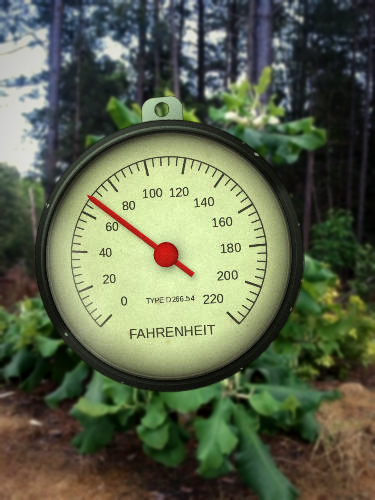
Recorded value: 68 °F
